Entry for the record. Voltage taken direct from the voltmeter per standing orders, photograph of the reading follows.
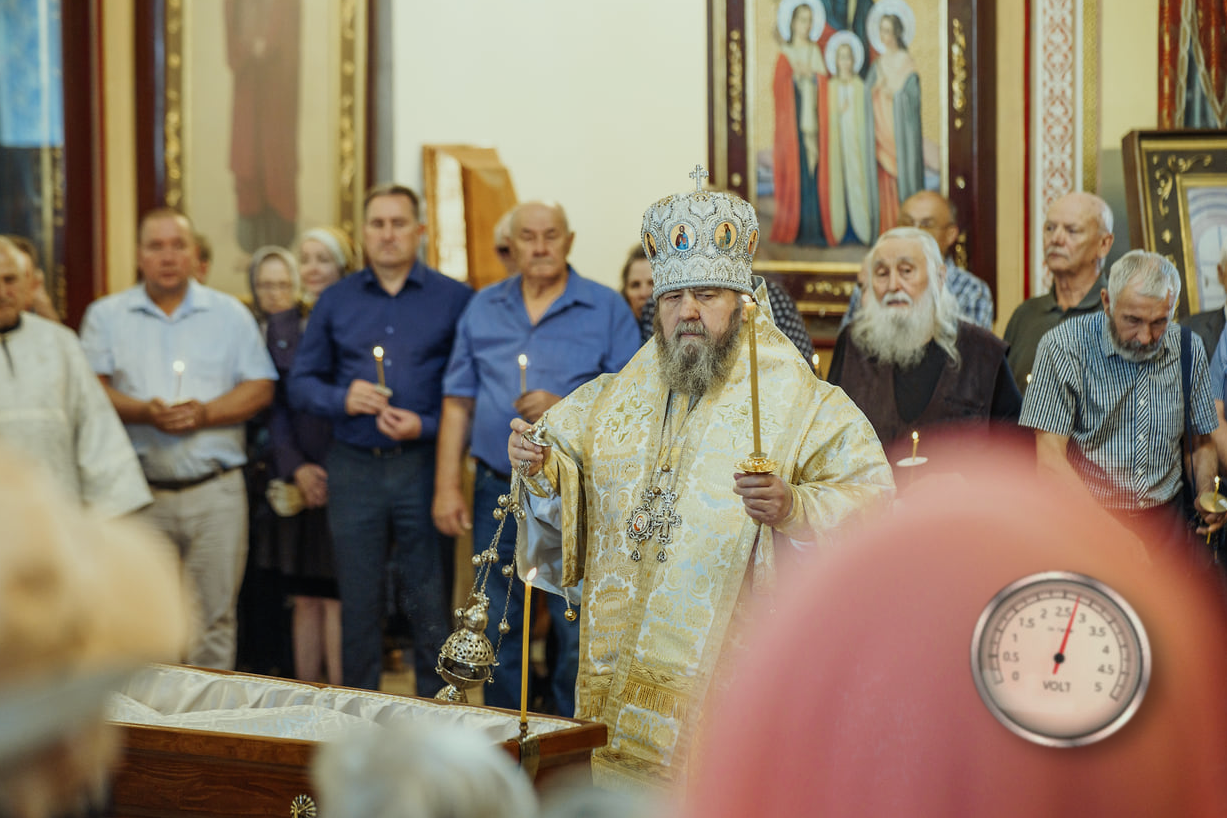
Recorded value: 2.75 V
